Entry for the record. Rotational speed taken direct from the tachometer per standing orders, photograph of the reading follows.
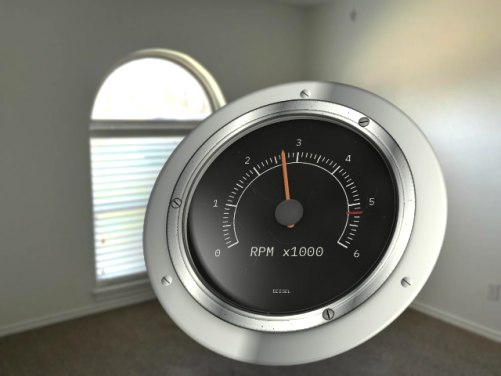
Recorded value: 2700 rpm
